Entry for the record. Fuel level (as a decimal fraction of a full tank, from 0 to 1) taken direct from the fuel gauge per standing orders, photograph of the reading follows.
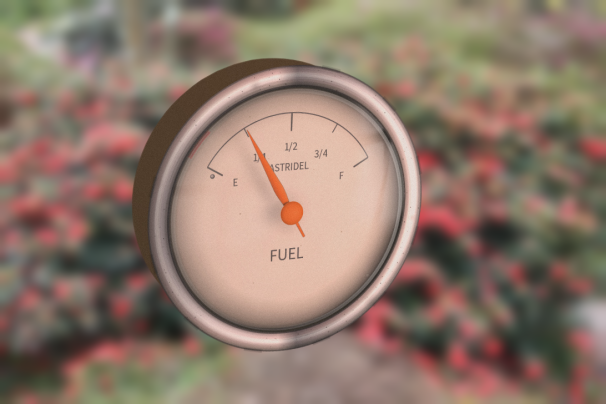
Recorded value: 0.25
